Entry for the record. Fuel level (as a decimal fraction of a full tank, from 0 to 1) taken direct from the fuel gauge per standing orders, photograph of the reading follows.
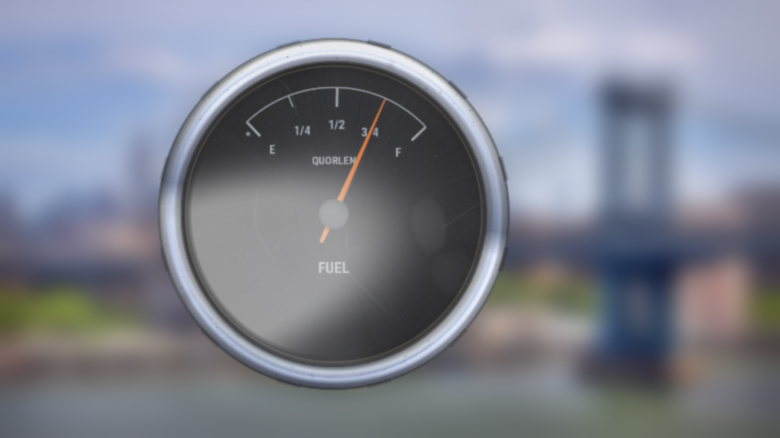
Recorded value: 0.75
